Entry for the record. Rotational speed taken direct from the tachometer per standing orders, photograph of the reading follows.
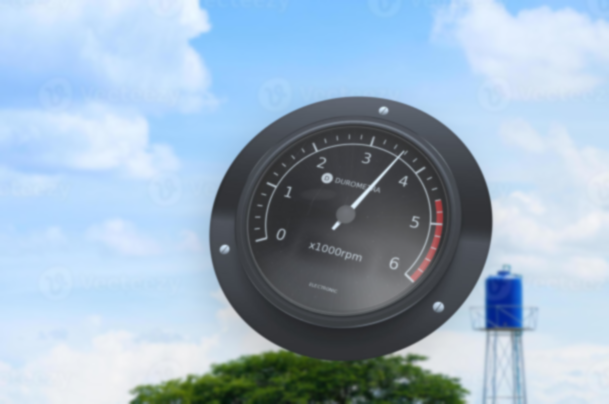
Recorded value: 3600 rpm
